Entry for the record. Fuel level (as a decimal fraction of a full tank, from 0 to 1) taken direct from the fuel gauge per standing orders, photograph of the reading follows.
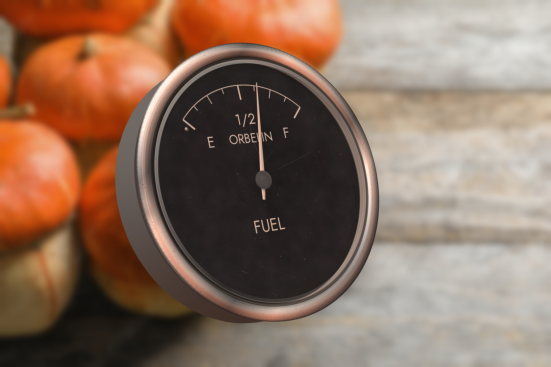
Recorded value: 0.625
